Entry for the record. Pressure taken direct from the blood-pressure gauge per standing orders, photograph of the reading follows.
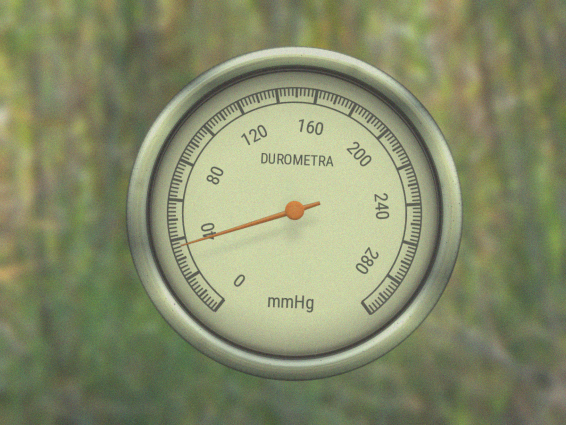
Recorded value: 36 mmHg
